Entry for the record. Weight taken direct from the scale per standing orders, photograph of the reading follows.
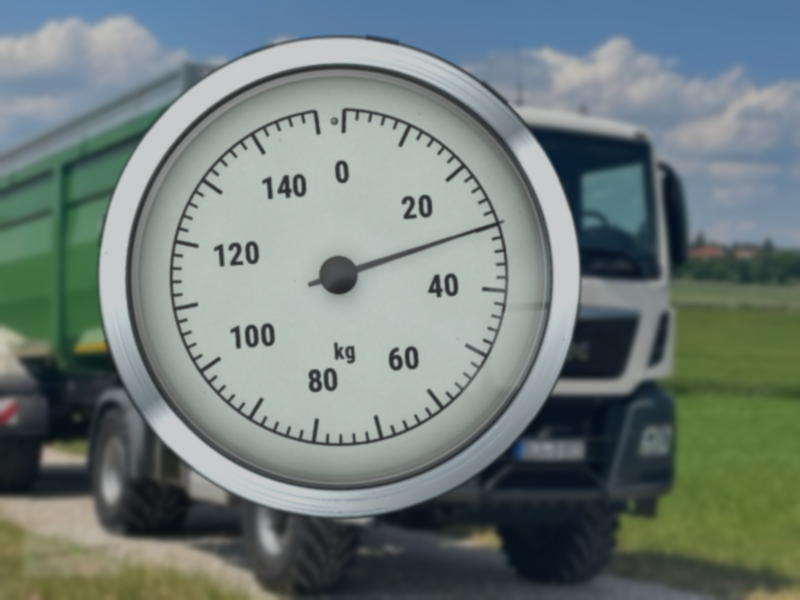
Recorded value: 30 kg
